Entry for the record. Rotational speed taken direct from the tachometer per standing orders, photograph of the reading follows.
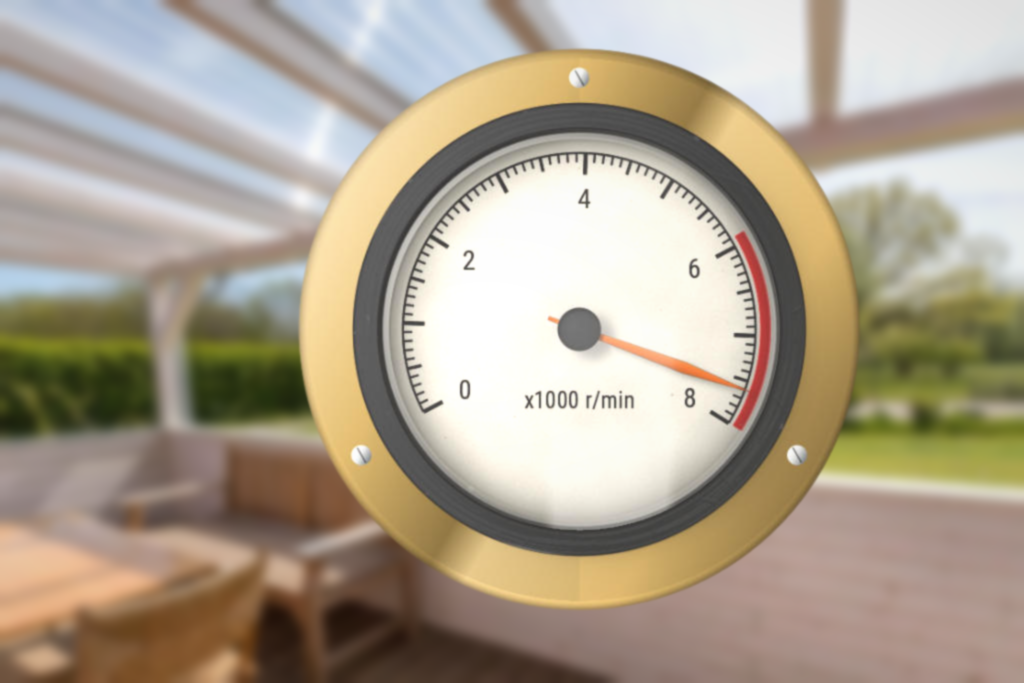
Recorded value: 7600 rpm
